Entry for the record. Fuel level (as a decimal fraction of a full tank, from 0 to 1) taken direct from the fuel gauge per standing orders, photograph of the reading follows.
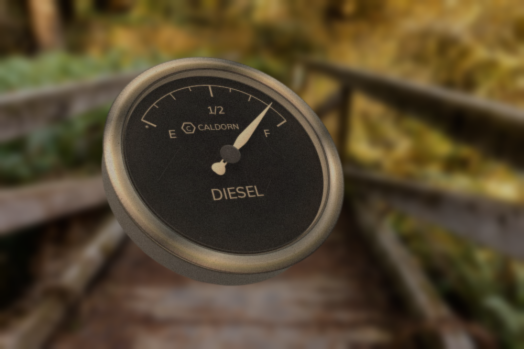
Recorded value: 0.875
